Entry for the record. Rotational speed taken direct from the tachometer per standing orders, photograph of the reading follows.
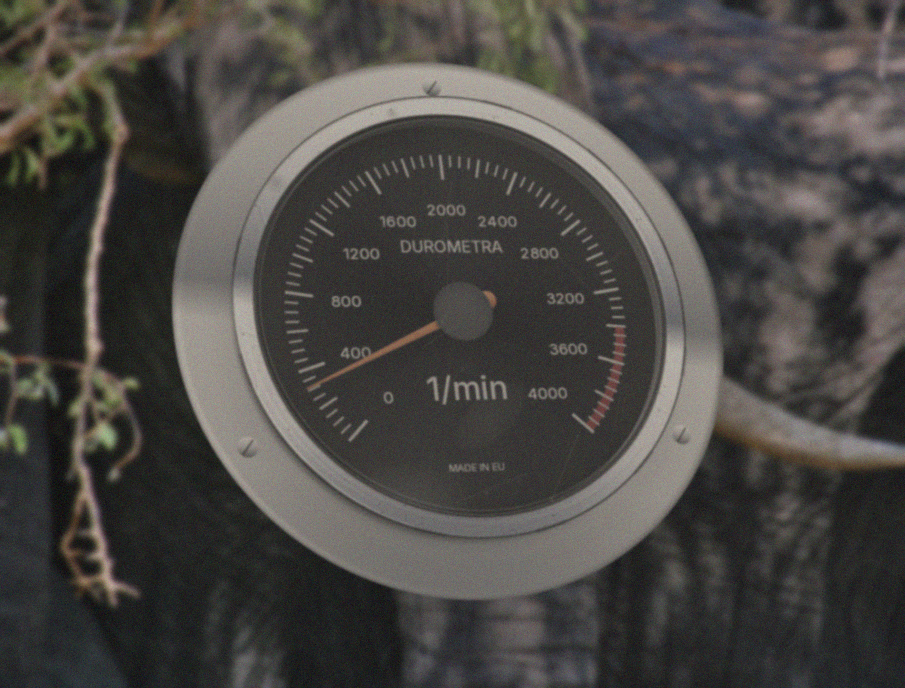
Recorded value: 300 rpm
